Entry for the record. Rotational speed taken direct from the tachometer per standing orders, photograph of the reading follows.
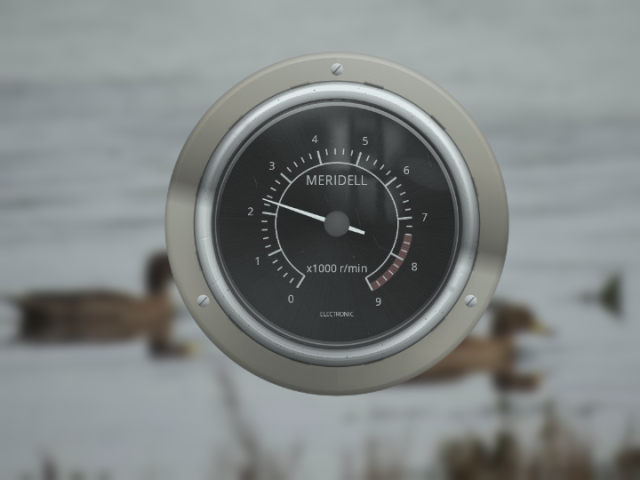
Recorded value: 2300 rpm
